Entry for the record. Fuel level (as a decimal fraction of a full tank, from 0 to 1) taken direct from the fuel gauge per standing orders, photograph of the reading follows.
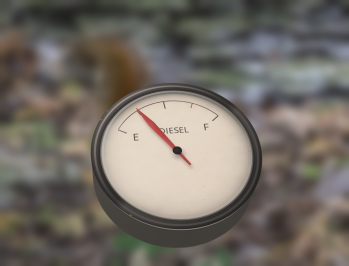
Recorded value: 0.25
